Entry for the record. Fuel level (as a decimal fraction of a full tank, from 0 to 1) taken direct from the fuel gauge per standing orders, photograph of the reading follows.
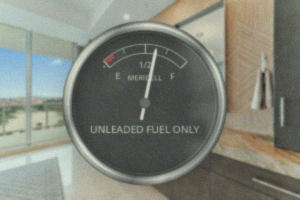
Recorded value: 0.625
